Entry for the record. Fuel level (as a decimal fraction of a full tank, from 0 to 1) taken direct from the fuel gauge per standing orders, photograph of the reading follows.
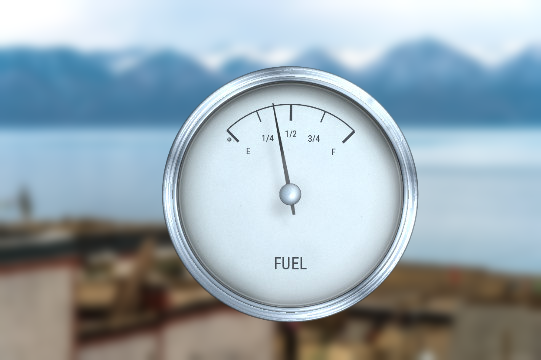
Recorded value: 0.375
